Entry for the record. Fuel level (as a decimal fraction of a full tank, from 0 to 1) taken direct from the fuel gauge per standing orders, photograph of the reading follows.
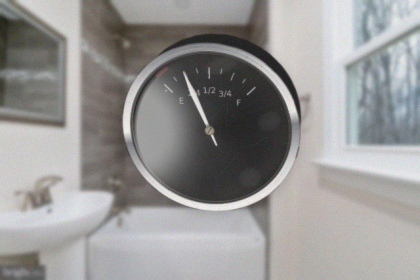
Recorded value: 0.25
